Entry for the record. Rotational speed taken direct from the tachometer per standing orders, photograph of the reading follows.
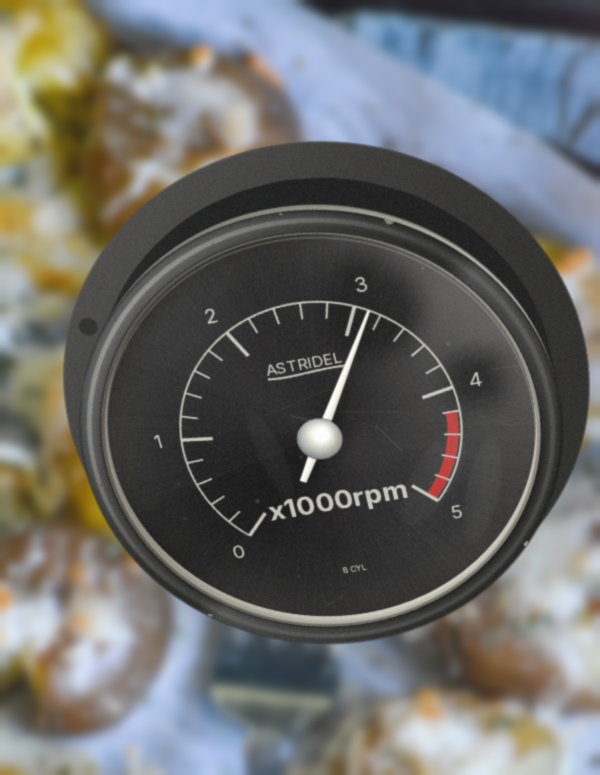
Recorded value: 3100 rpm
